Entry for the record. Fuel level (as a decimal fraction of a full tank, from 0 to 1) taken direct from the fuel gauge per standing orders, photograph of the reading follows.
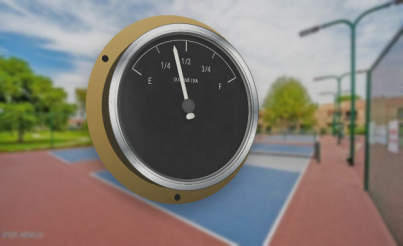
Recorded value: 0.375
